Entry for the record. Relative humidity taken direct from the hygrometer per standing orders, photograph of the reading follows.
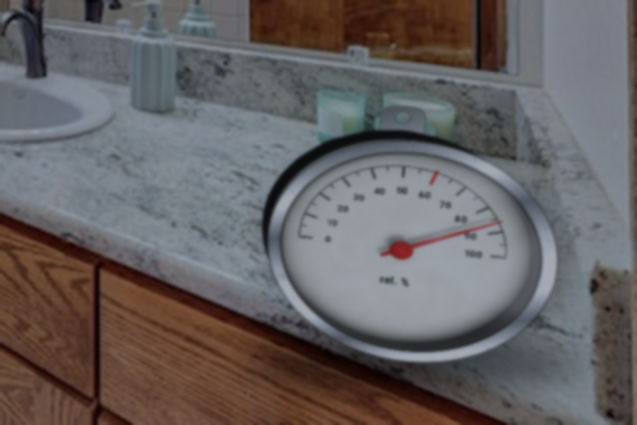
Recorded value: 85 %
